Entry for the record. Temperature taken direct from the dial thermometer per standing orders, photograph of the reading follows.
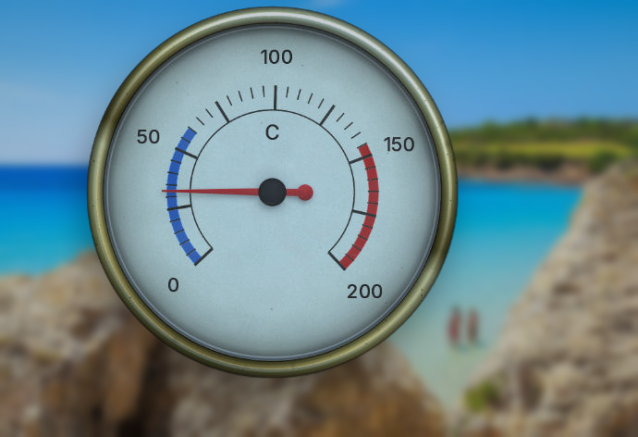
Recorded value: 32.5 °C
